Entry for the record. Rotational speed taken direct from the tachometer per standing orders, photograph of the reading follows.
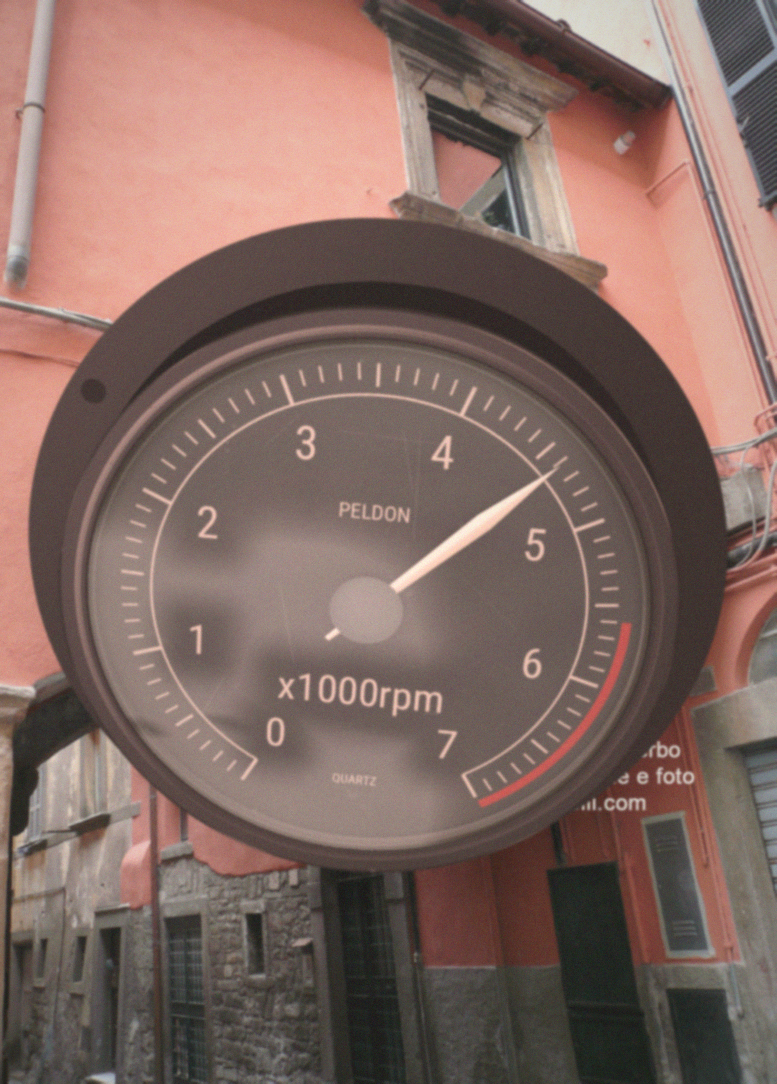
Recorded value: 4600 rpm
